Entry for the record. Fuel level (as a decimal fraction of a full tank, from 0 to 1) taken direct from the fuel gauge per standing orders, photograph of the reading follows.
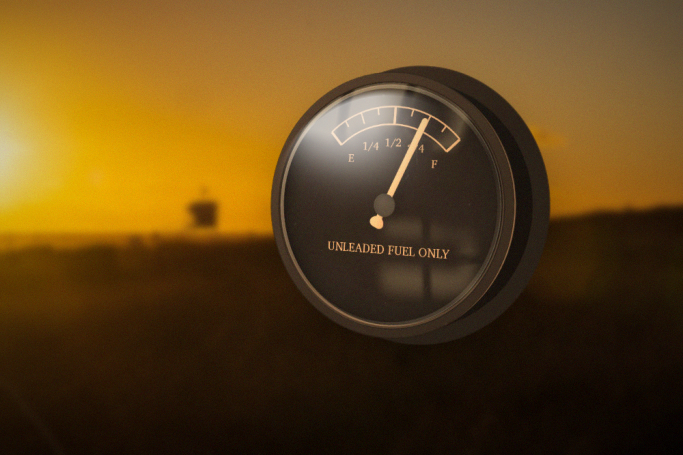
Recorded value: 0.75
